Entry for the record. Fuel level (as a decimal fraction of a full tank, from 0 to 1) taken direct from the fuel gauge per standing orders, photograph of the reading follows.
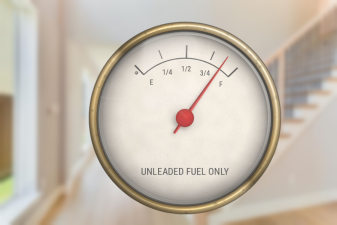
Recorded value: 0.875
